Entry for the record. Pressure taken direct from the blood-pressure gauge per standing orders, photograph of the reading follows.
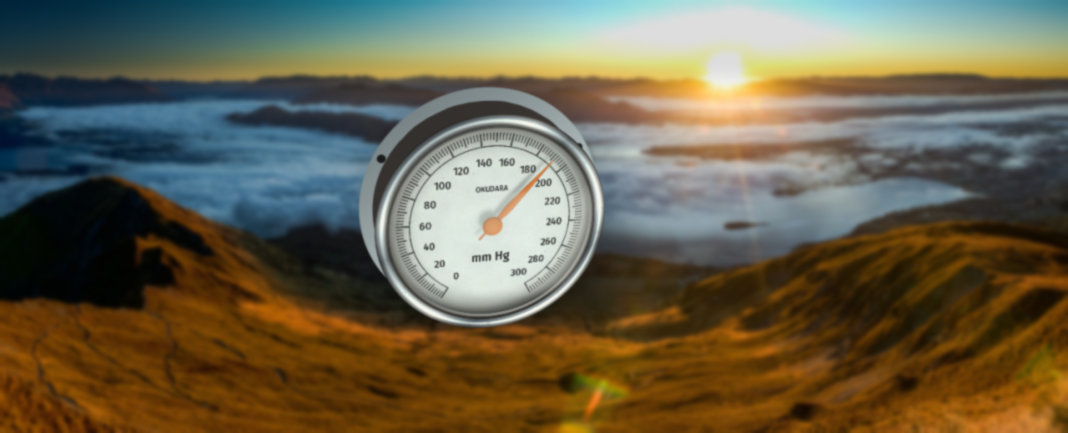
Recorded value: 190 mmHg
